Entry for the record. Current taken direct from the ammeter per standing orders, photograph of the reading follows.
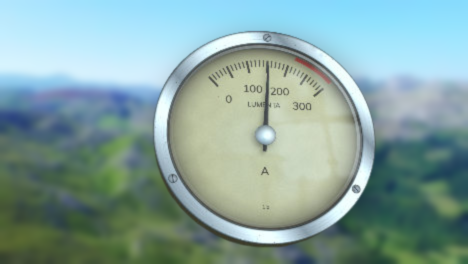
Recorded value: 150 A
